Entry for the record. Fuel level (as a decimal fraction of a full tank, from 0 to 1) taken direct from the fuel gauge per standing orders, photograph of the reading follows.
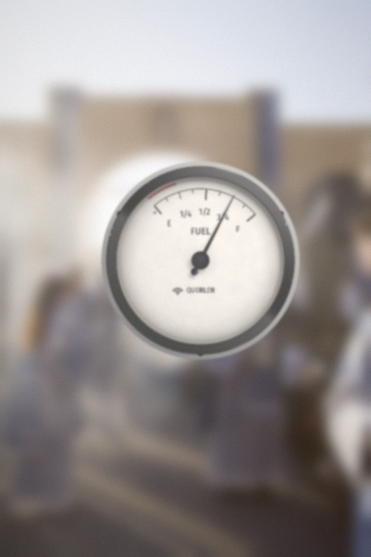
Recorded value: 0.75
